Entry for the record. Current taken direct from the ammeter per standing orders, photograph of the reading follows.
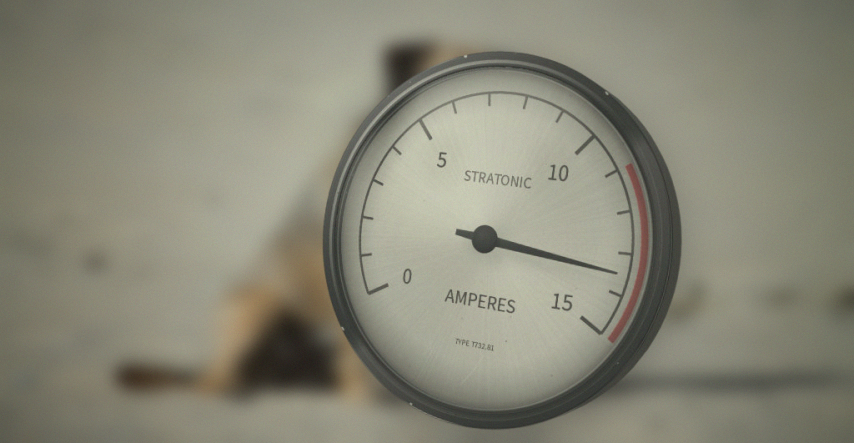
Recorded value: 13.5 A
